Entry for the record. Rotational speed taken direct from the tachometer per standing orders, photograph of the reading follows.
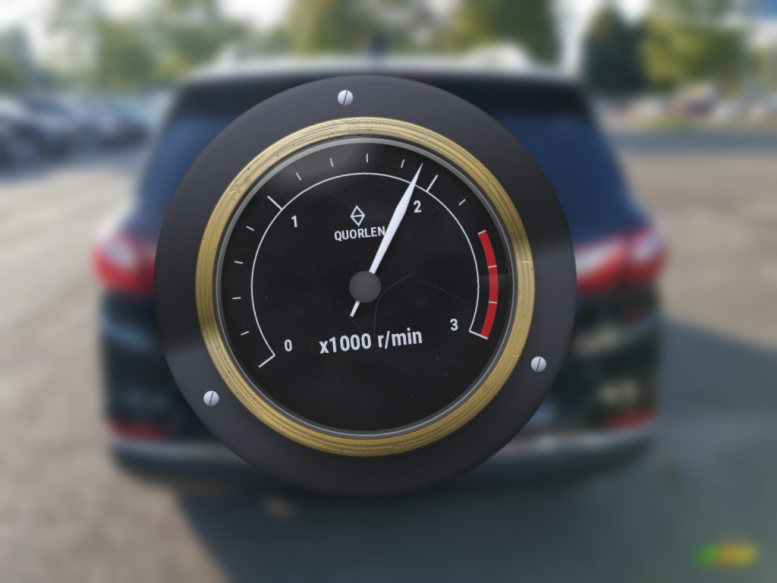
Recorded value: 1900 rpm
